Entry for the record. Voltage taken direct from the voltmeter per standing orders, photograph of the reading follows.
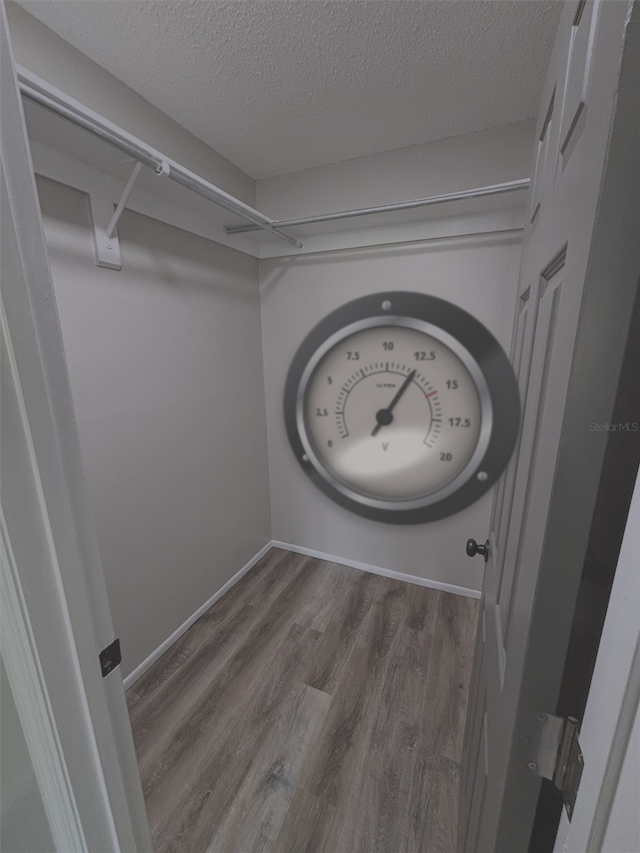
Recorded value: 12.5 V
